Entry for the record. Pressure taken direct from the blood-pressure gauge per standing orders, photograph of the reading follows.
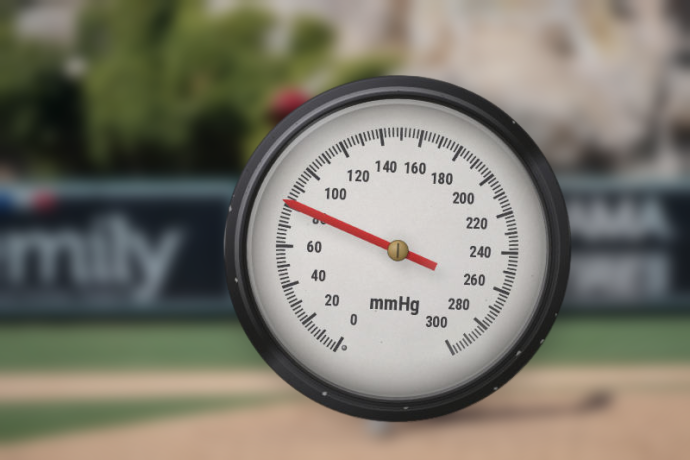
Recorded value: 82 mmHg
